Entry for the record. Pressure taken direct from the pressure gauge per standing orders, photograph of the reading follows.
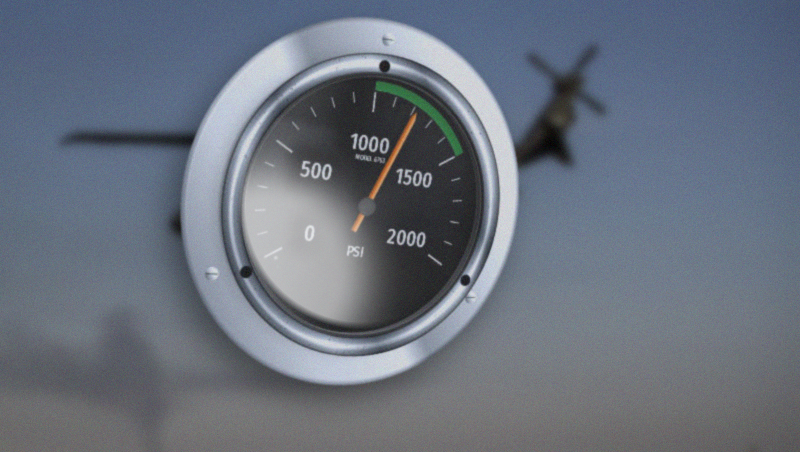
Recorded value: 1200 psi
